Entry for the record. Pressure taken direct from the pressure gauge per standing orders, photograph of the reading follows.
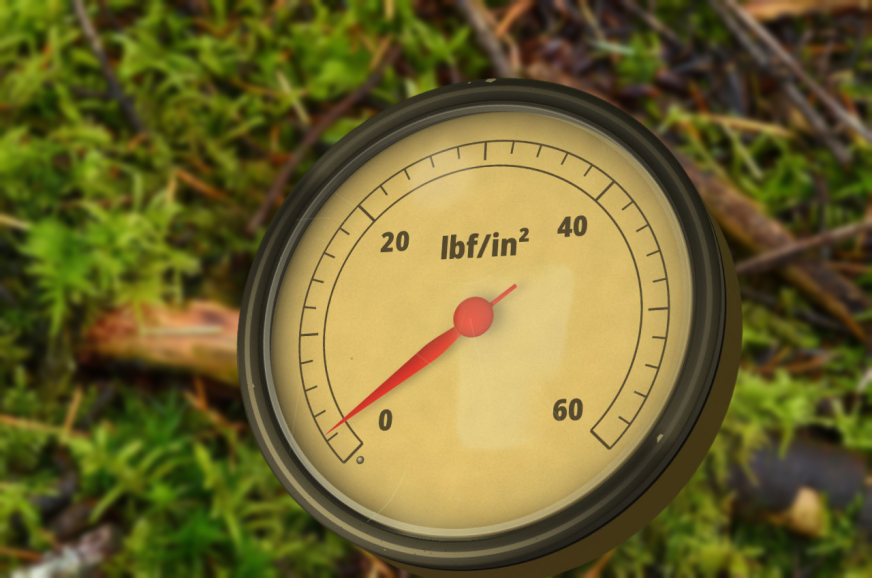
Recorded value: 2 psi
